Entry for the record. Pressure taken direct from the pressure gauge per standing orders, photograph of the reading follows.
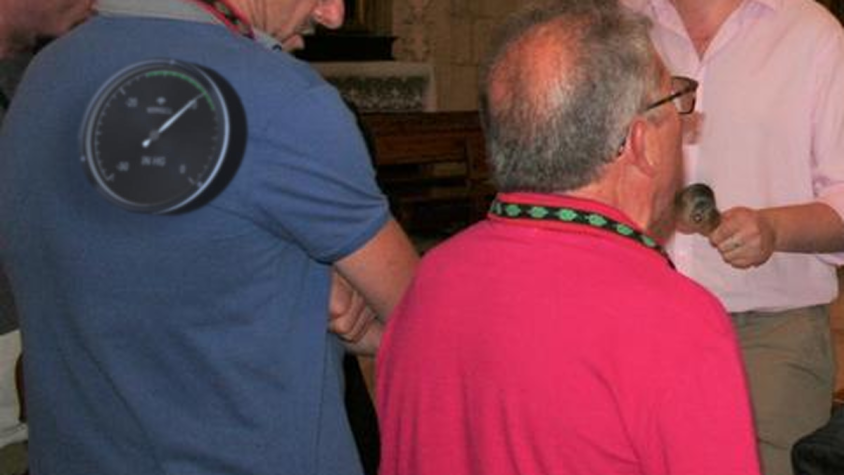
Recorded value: -10 inHg
